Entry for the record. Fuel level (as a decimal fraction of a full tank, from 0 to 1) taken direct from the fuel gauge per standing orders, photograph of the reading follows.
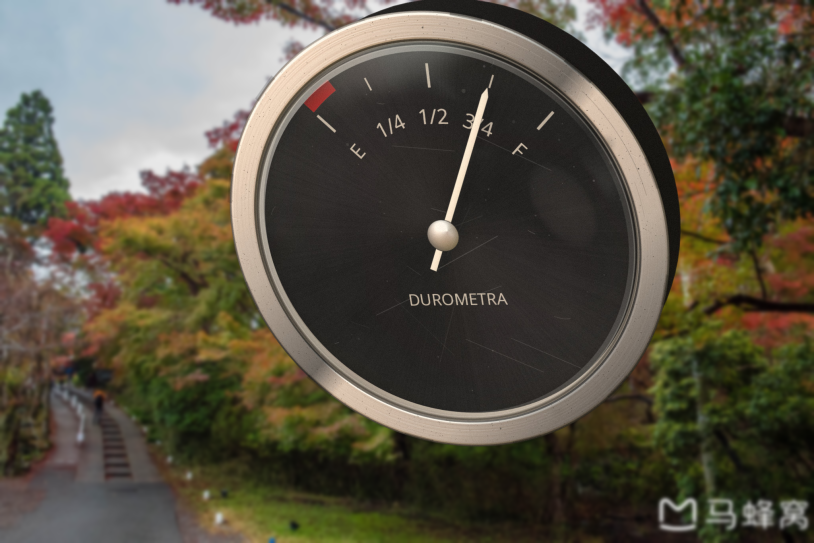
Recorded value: 0.75
